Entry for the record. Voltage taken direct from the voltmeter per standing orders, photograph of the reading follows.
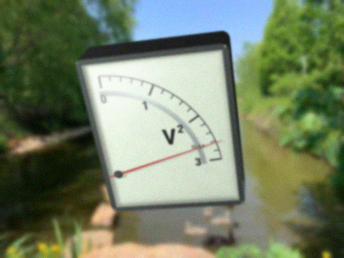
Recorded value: 2.6 V
